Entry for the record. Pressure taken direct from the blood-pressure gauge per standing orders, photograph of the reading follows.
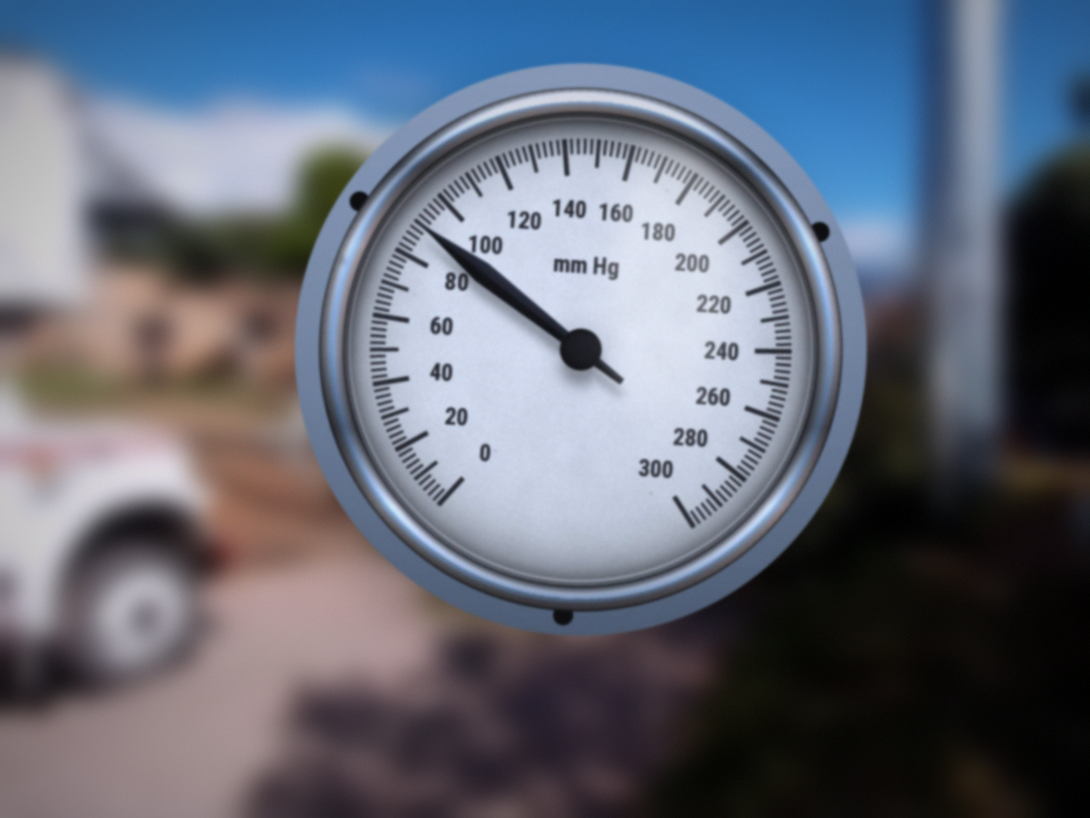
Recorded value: 90 mmHg
